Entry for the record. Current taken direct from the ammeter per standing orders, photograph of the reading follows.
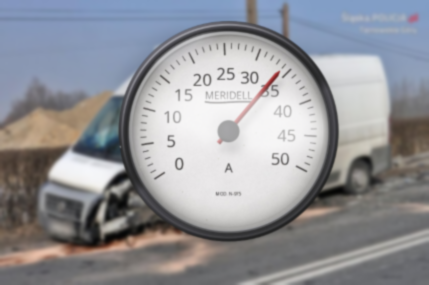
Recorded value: 34 A
